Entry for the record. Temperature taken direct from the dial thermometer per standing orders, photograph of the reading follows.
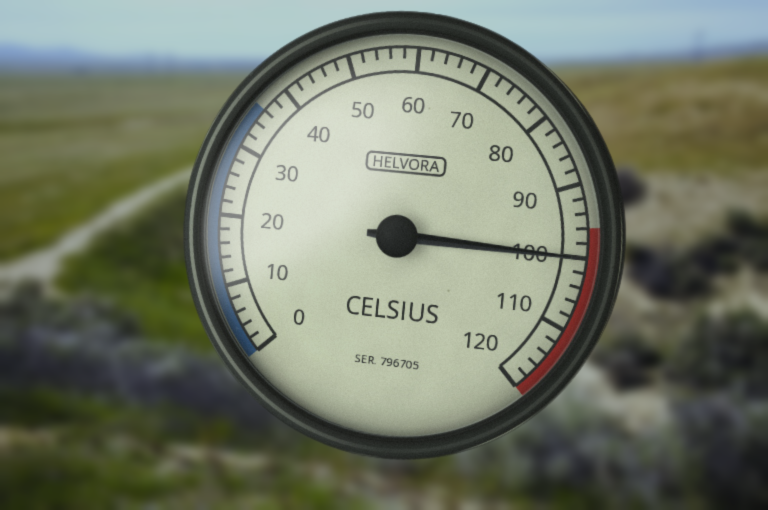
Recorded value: 100 °C
